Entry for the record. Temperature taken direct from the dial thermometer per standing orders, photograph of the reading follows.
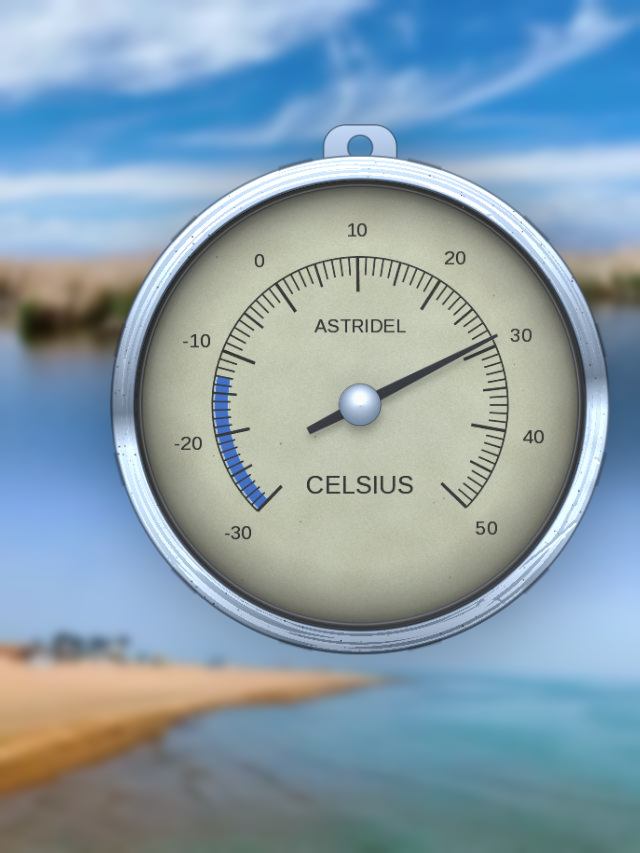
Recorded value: 29 °C
